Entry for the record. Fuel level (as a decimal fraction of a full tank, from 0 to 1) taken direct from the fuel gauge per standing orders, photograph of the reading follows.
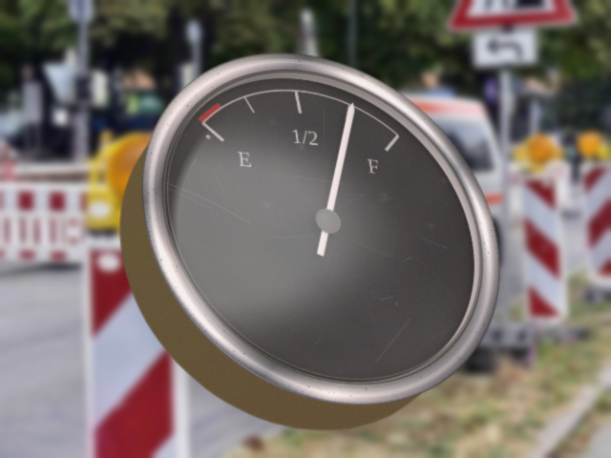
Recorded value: 0.75
